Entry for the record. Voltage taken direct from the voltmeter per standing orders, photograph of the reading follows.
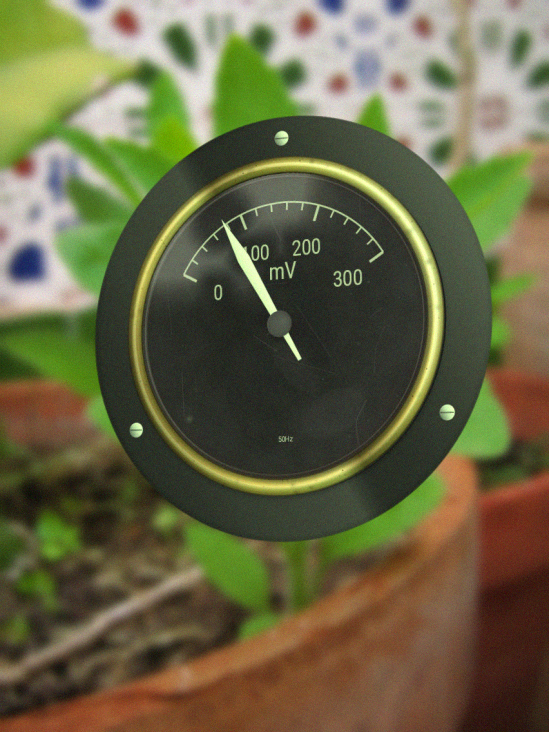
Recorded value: 80 mV
